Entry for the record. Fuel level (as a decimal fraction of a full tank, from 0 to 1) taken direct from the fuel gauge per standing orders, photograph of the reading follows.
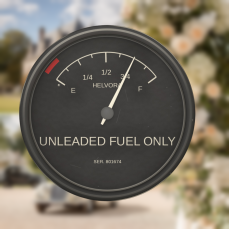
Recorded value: 0.75
